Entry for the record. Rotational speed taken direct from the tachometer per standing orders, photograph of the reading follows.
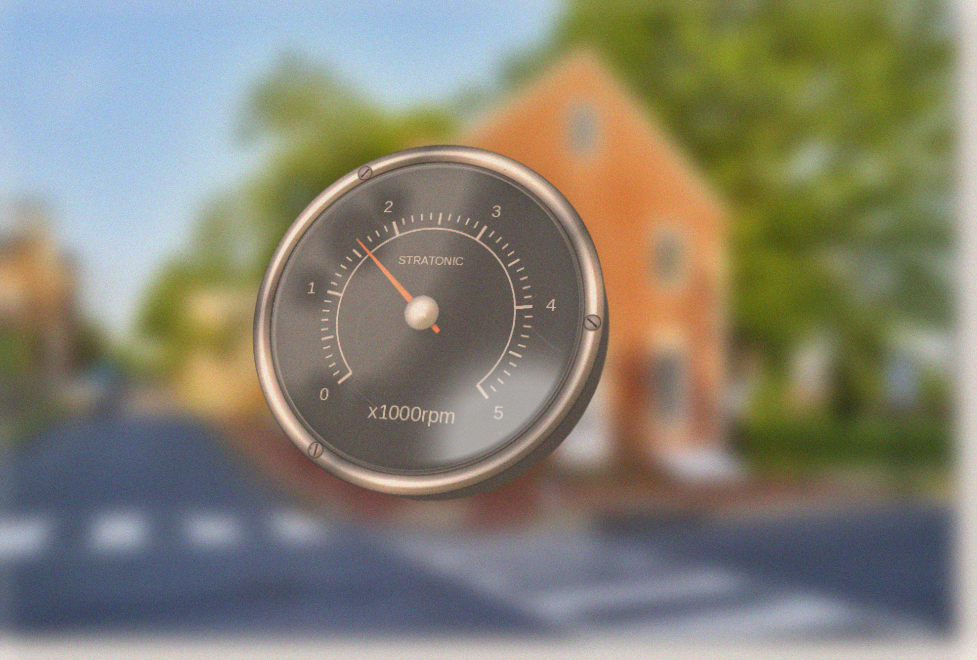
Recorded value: 1600 rpm
